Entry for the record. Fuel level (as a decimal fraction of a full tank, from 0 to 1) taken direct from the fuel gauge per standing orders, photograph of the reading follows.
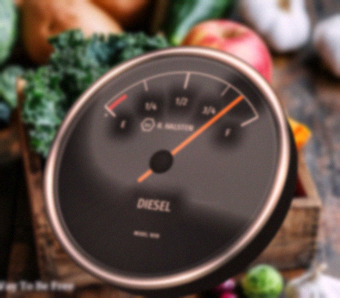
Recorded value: 0.875
